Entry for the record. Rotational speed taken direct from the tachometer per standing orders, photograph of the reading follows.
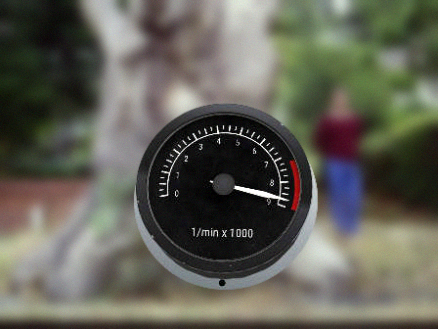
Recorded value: 8750 rpm
